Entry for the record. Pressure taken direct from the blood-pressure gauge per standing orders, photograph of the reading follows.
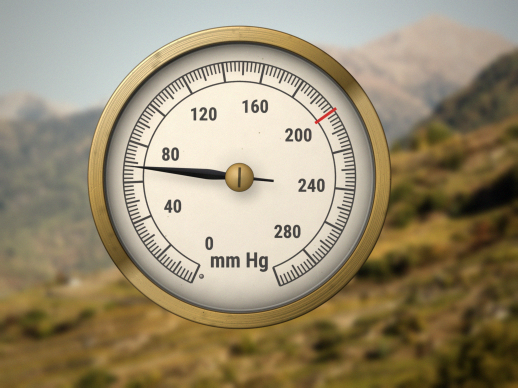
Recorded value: 68 mmHg
